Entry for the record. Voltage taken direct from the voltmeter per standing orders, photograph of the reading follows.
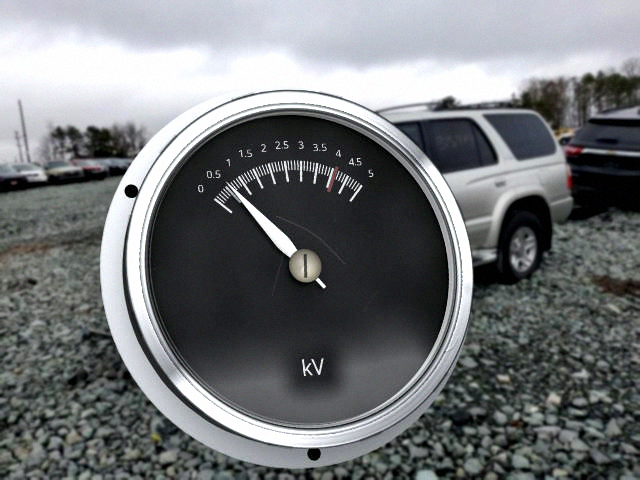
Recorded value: 0.5 kV
